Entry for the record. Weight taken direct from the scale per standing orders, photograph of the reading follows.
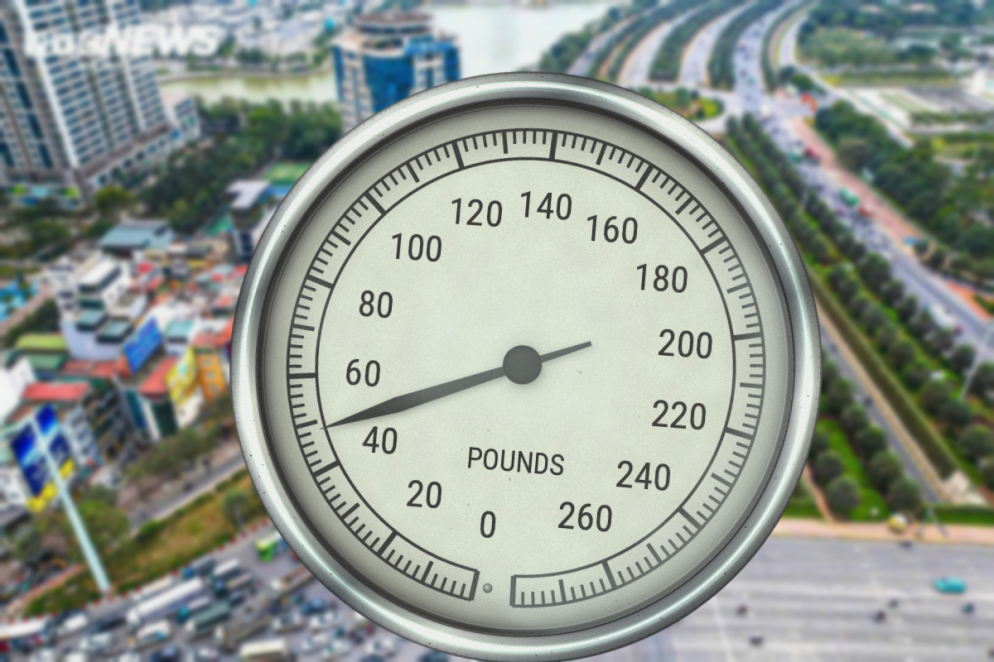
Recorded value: 48 lb
